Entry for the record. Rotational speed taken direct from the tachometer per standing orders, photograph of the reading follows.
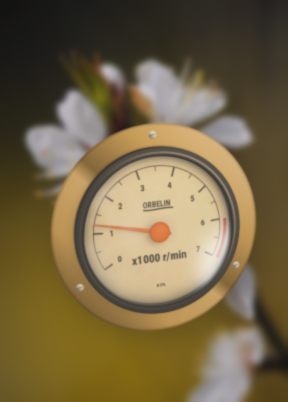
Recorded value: 1250 rpm
